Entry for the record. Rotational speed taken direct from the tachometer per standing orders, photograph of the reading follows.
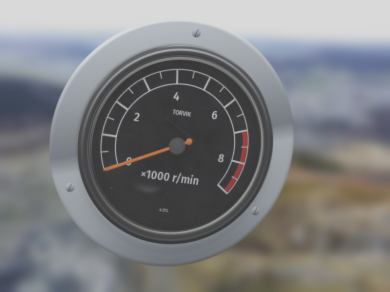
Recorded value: 0 rpm
